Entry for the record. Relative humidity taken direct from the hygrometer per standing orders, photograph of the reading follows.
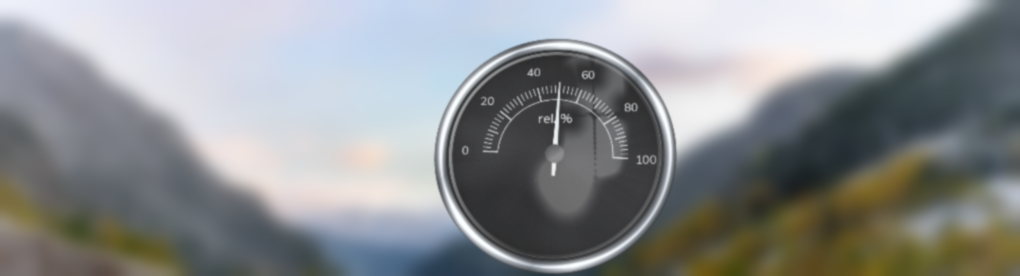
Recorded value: 50 %
